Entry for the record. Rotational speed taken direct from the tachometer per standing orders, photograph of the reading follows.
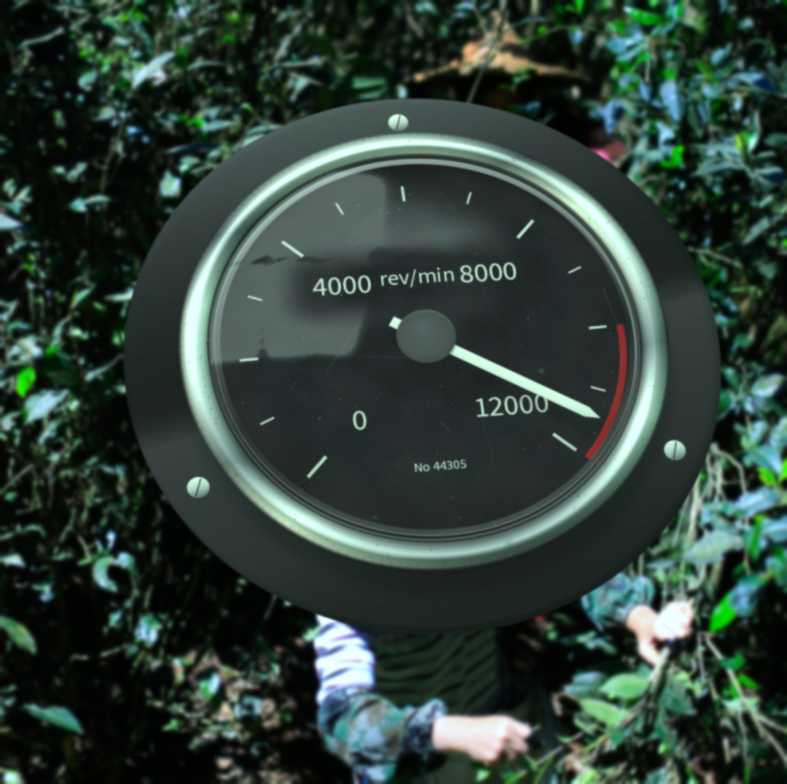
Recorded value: 11500 rpm
